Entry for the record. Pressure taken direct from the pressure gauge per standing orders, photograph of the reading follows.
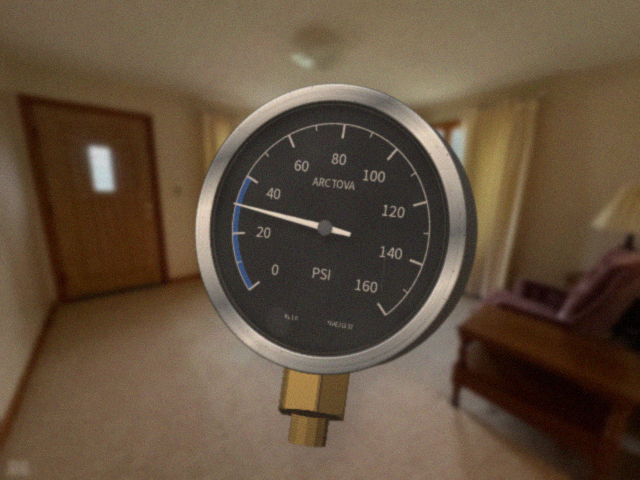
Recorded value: 30 psi
